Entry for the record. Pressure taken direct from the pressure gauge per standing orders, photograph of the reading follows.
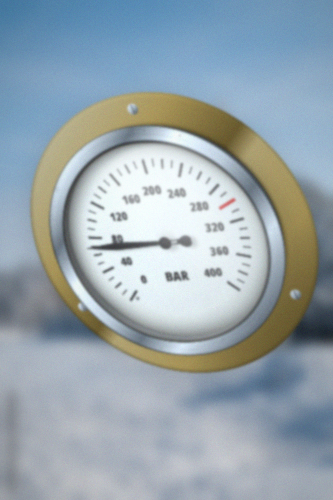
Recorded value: 70 bar
